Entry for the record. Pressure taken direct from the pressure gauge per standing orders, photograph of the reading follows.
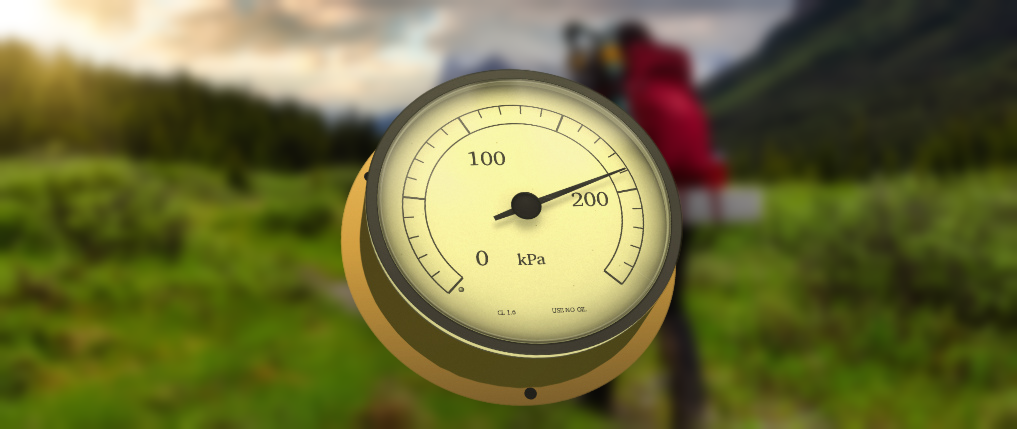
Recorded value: 190 kPa
